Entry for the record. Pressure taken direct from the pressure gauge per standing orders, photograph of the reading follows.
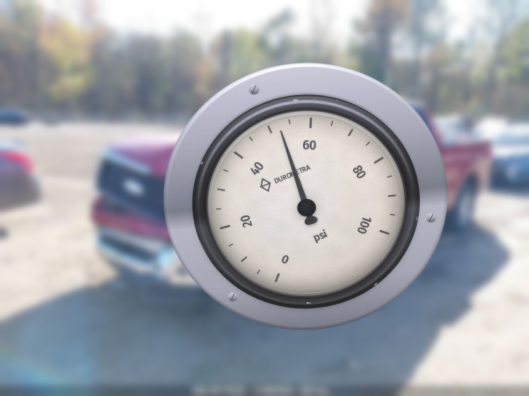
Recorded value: 52.5 psi
